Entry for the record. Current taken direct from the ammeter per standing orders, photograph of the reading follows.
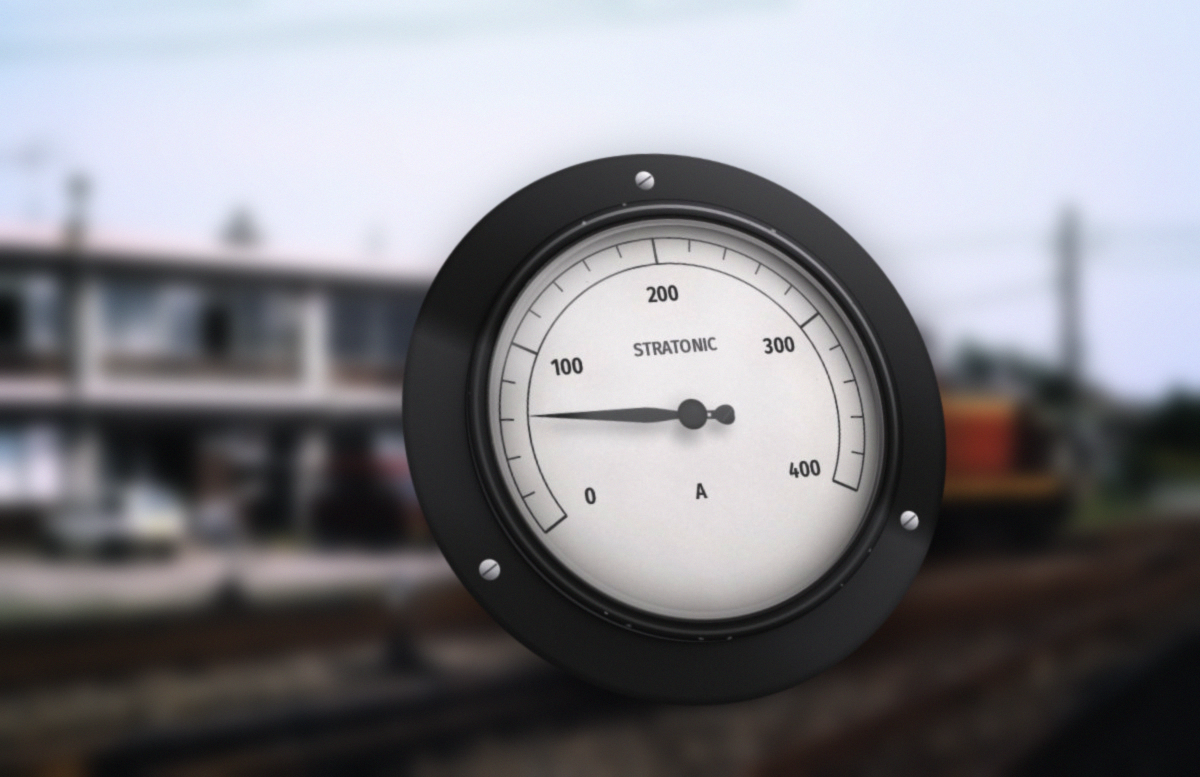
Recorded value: 60 A
